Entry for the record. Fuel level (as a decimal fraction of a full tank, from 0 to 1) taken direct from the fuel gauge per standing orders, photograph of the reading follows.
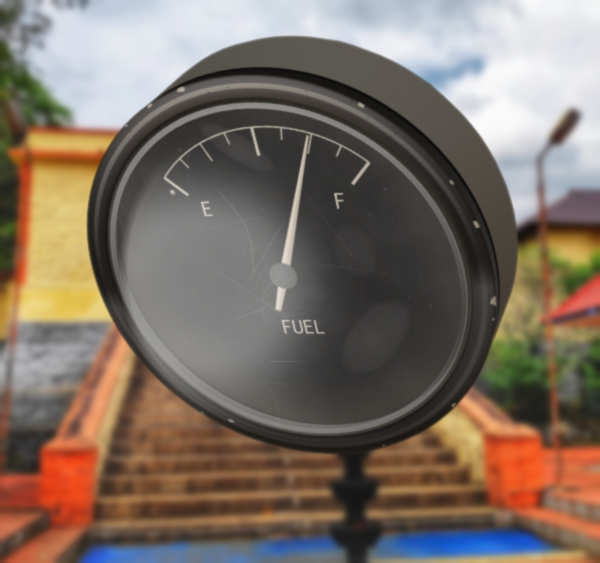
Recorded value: 0.75
